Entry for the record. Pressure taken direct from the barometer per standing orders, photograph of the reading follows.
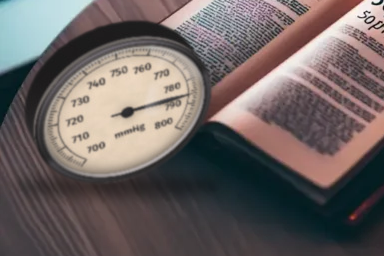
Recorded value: 785 mmHg
